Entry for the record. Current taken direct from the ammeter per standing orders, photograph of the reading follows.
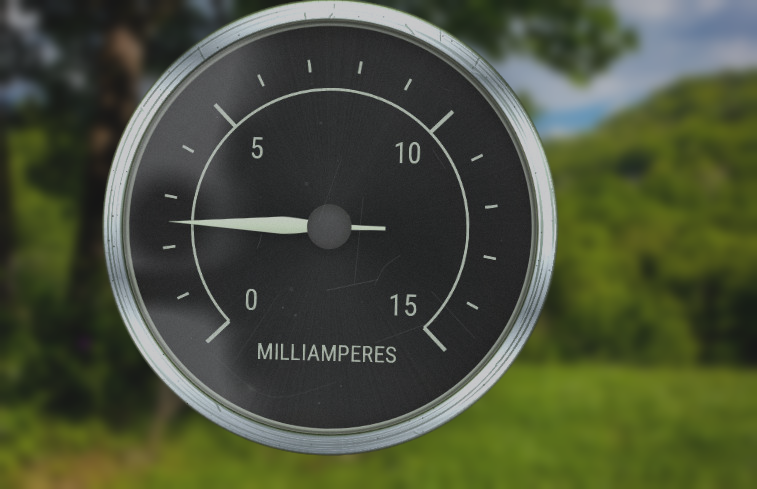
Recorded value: 2.5 mA
